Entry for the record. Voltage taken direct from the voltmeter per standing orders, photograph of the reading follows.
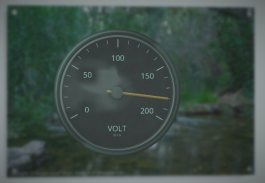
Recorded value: 180 V
